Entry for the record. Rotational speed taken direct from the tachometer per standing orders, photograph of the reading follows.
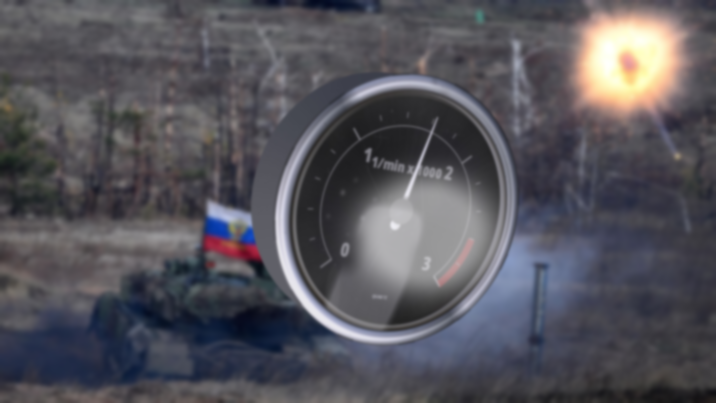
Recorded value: 1600 rpm
